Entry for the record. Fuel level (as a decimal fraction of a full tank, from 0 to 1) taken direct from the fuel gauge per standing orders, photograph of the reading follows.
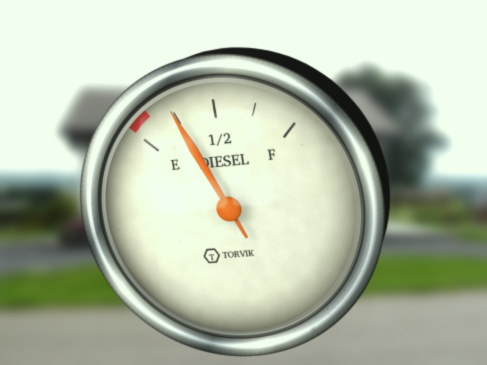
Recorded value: 0.25
